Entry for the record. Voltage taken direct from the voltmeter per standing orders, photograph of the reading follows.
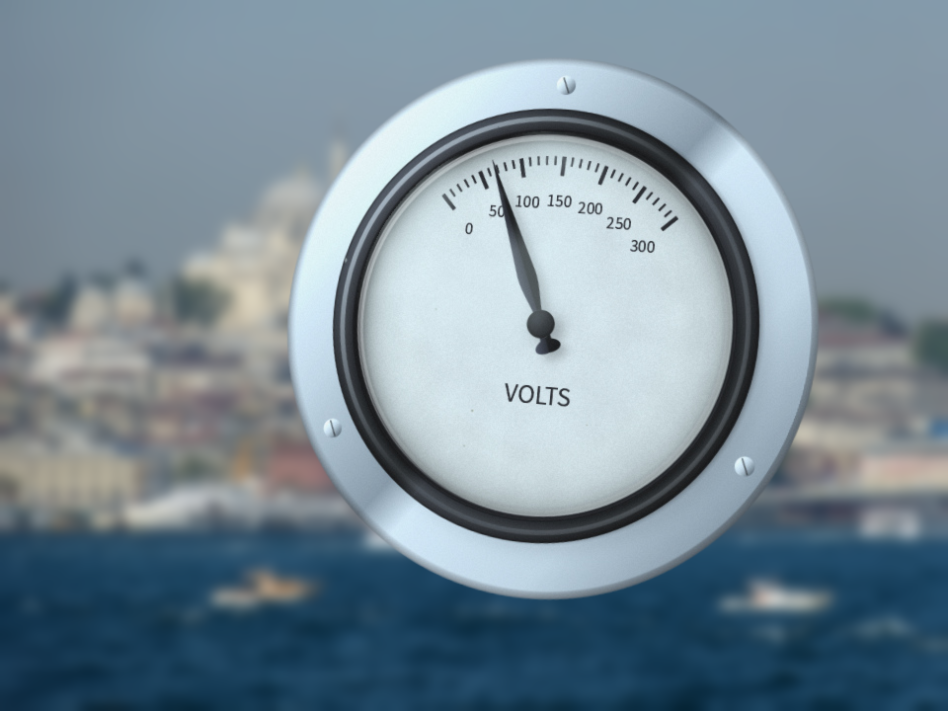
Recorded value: 70 V
